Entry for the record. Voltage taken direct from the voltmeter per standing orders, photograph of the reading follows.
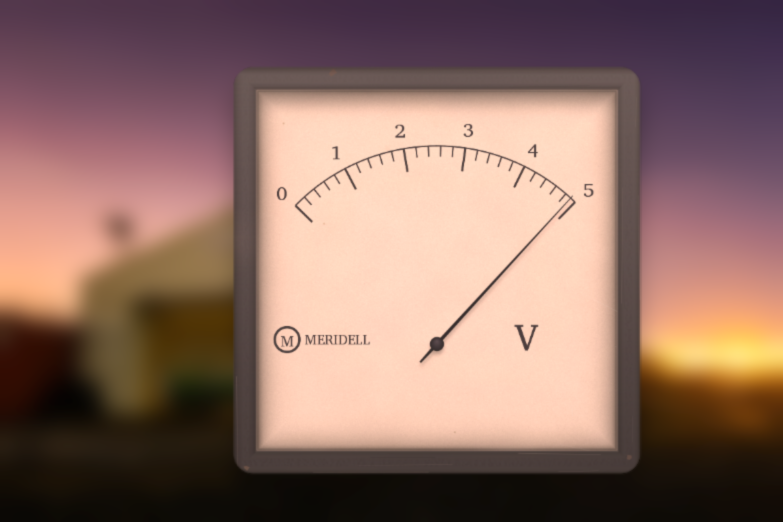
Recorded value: 4.9 V
